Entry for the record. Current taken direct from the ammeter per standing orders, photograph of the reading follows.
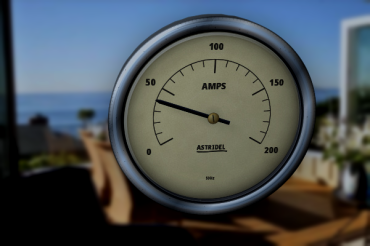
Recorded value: 40 A
